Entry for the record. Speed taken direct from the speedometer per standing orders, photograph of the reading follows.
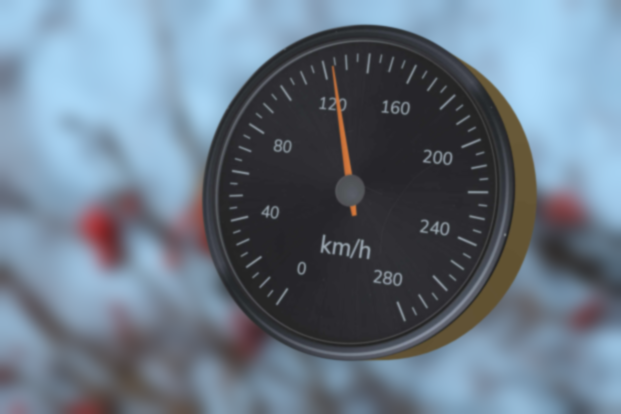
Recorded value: 125 km/h
